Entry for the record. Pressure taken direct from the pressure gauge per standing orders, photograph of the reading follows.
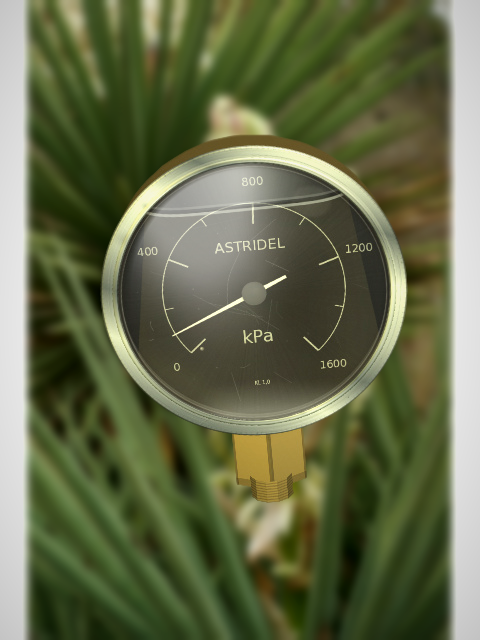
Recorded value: 100 kPa
